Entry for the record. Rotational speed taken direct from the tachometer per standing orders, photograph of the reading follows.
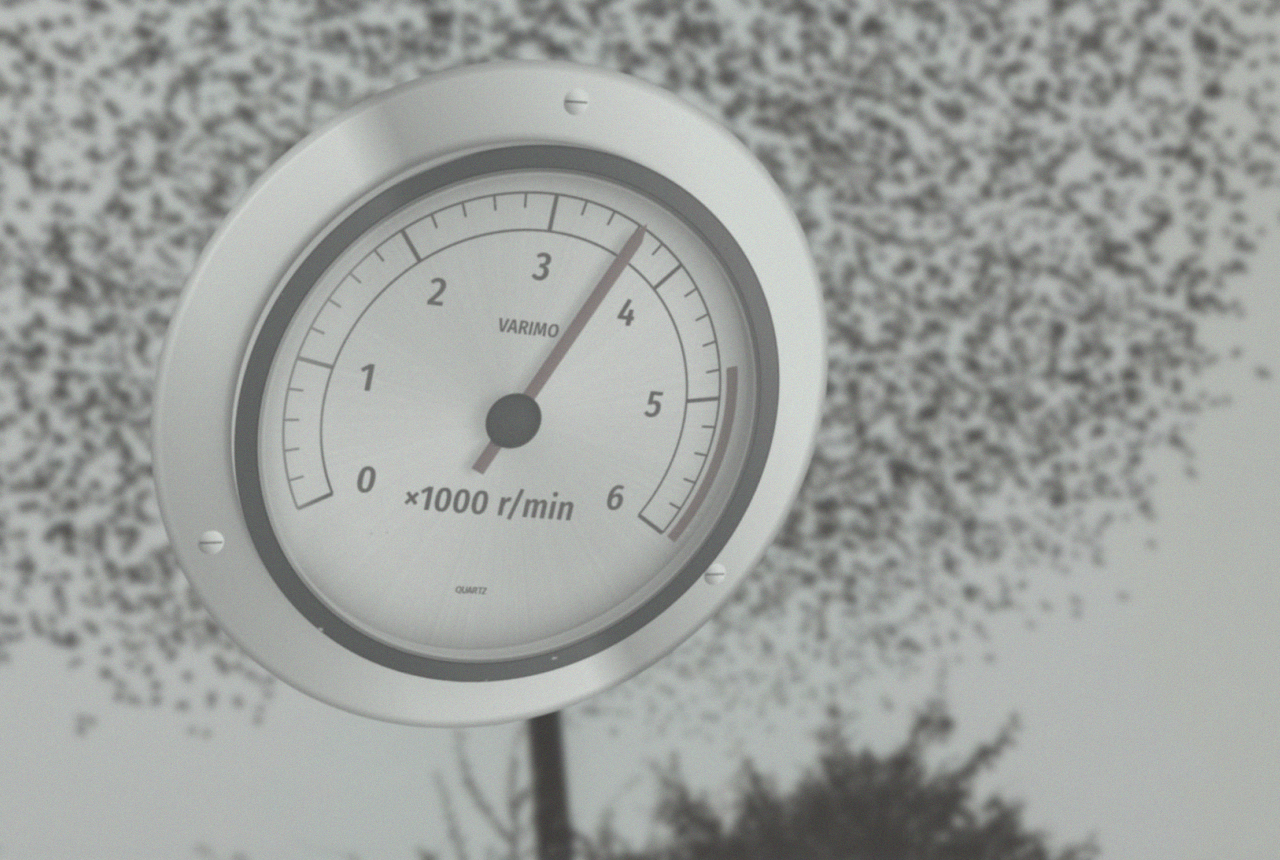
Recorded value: 3600 rpm
